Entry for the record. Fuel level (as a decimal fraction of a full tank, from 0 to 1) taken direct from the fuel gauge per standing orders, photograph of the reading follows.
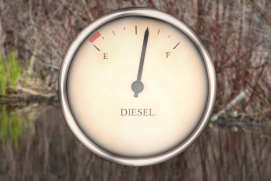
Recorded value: 0.625
